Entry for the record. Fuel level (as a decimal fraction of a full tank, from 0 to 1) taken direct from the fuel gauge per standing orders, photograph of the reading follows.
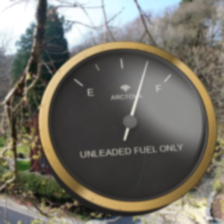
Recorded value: 0.75
